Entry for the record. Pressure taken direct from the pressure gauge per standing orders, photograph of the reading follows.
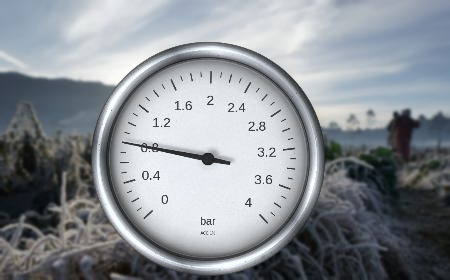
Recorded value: 0.8 bar
